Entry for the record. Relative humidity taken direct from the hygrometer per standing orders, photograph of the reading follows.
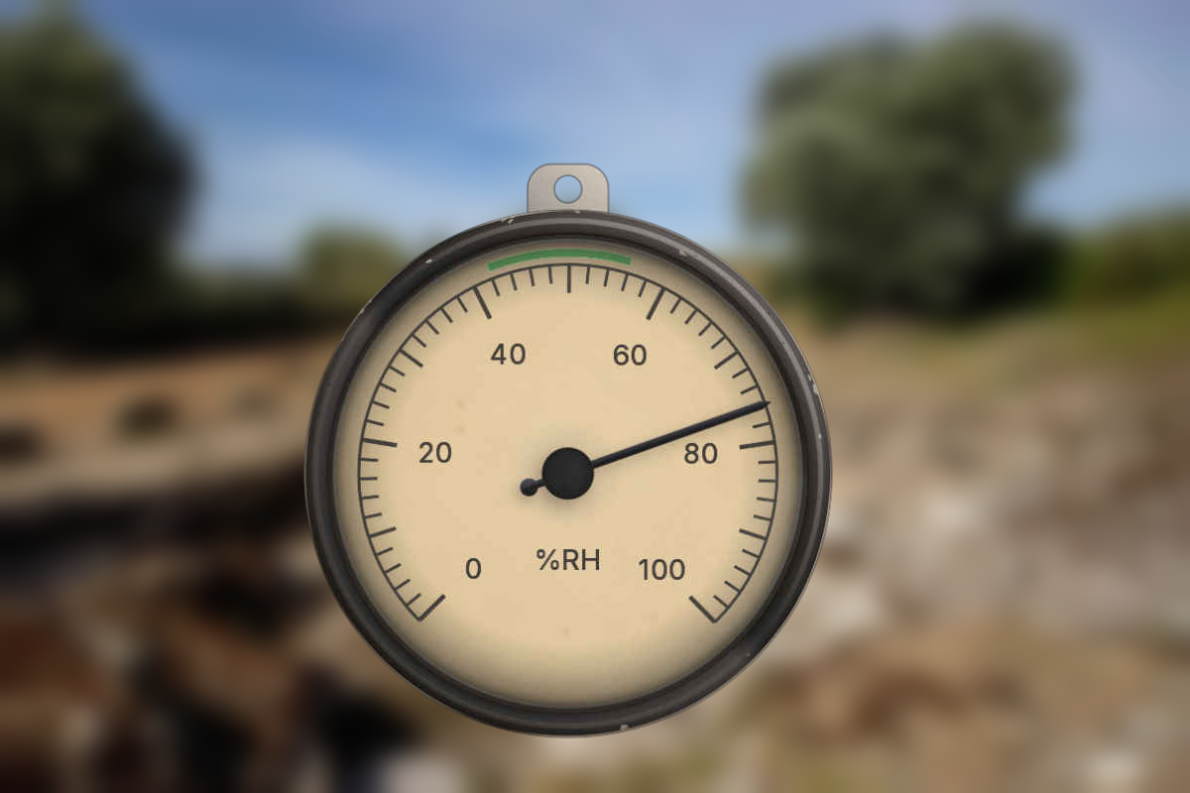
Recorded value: 76 %
